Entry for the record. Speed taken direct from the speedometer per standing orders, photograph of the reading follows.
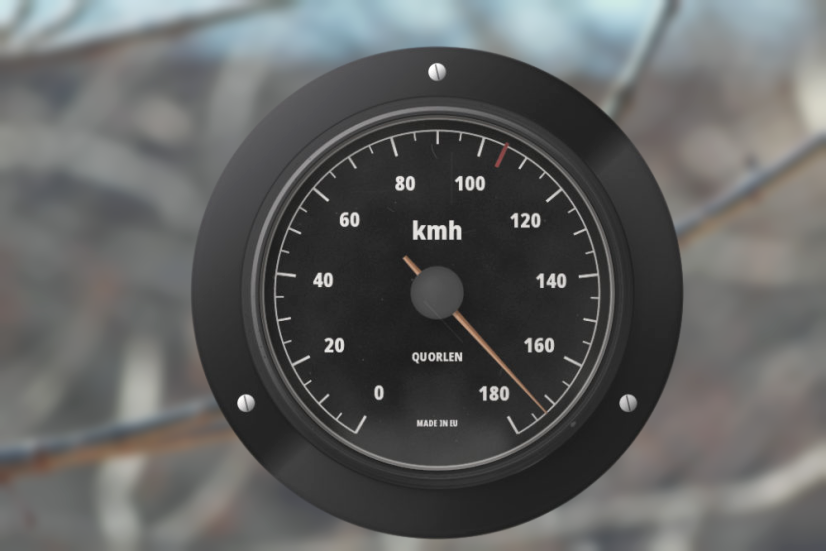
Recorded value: 172.5 km/h
